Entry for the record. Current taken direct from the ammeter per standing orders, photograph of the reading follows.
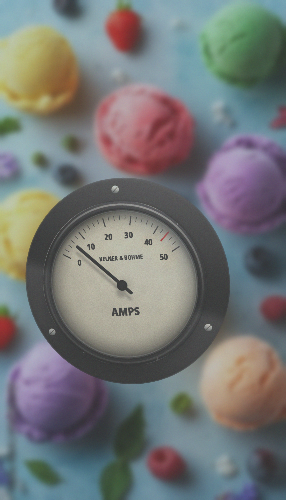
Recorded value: 6 A
